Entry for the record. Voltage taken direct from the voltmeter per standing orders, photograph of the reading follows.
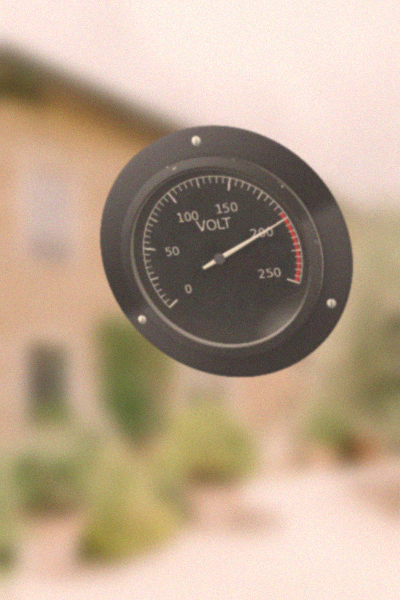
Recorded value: 200 V
